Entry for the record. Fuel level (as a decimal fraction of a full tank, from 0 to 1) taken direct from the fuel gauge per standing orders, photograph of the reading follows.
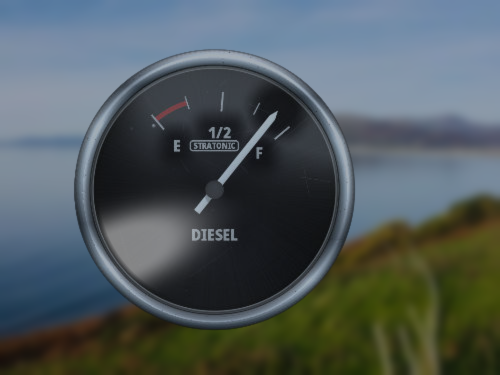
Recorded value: 0.875
